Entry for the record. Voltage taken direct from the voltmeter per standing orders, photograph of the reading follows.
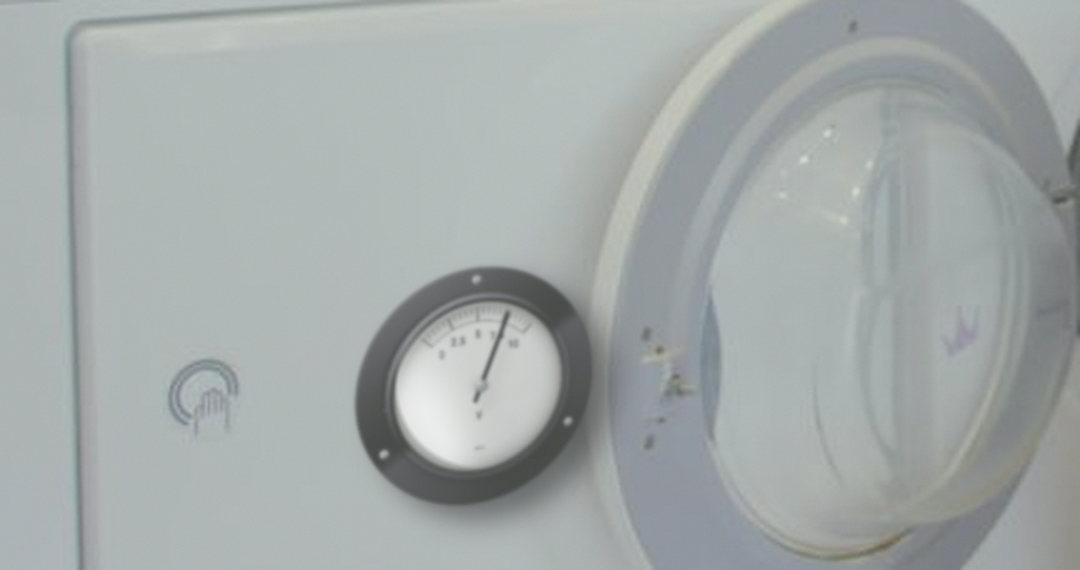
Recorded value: 7.5 V
